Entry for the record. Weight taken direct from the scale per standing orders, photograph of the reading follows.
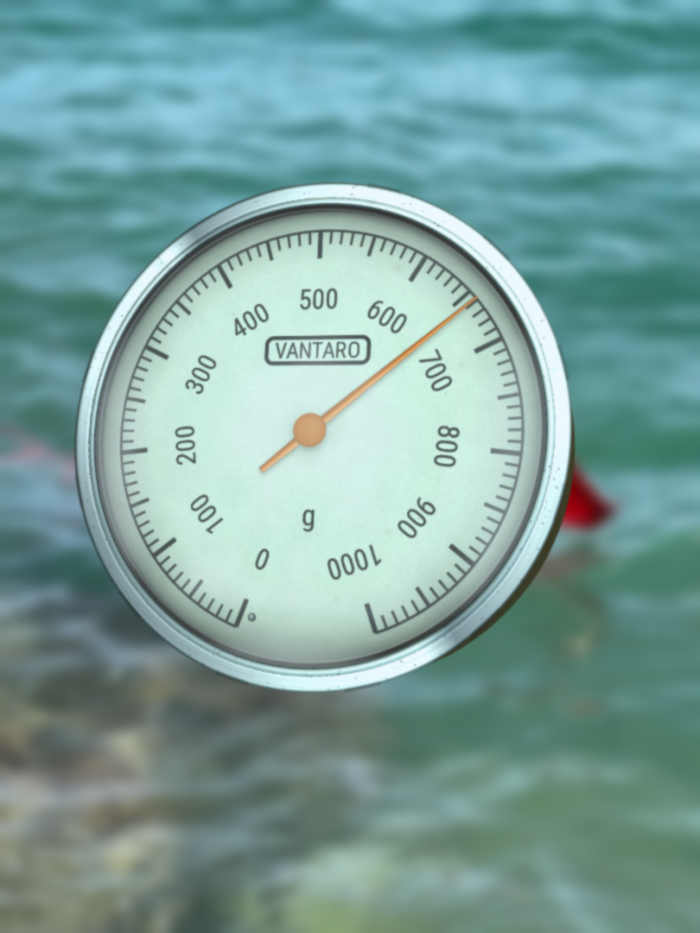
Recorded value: 660 g
